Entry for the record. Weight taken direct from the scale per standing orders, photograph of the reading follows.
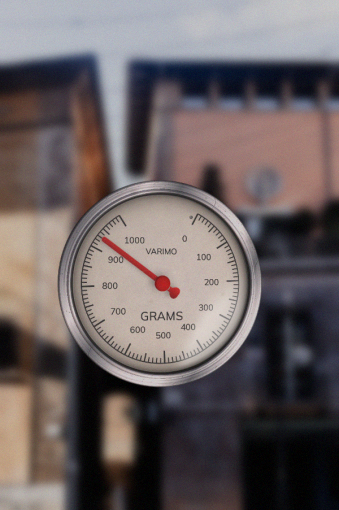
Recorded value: 930 g
